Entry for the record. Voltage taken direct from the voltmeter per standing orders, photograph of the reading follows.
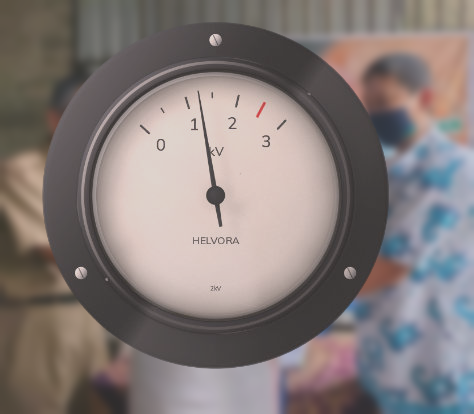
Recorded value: 1.25 kV
